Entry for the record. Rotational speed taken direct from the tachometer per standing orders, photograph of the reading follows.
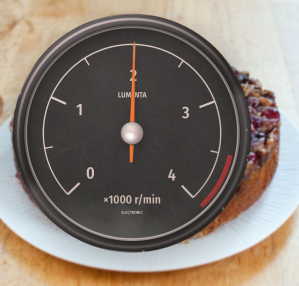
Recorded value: 2000 rpm
